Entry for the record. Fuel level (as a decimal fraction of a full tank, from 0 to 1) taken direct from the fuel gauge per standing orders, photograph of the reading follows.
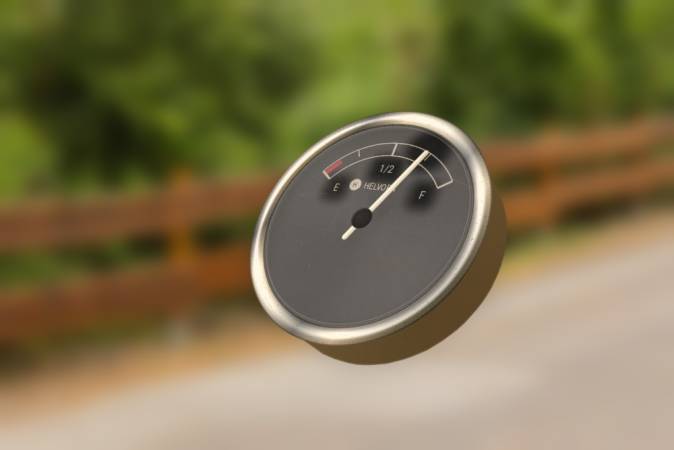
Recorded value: 0.75
